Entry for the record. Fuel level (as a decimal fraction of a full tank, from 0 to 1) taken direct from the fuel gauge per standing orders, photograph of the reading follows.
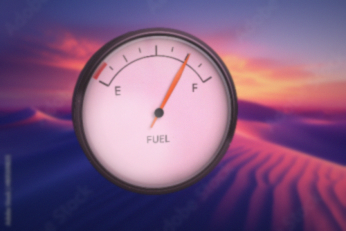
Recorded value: 0.75
